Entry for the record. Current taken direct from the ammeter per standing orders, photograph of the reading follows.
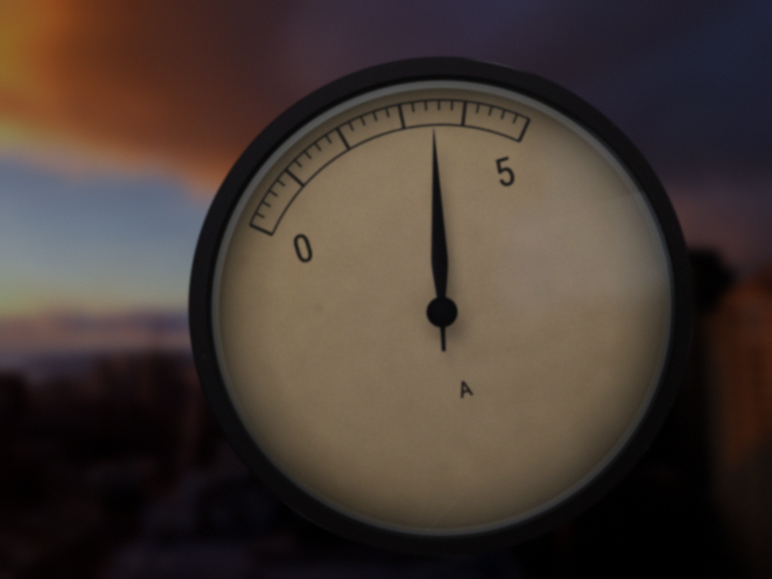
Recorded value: 3.5 A
